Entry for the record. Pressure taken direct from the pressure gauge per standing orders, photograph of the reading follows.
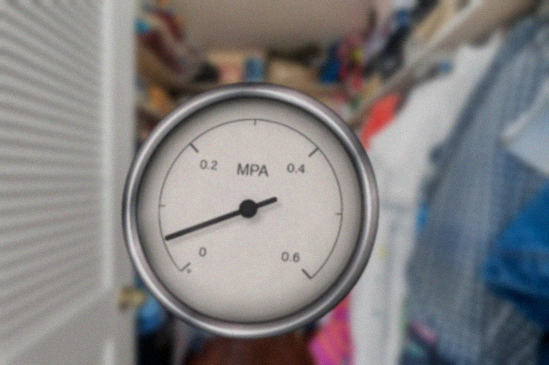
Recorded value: 0.05 MPa
